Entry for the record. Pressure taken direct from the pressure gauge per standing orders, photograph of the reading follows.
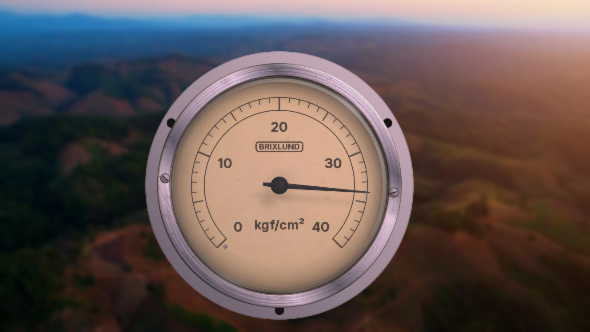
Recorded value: 34 kg/cm²
